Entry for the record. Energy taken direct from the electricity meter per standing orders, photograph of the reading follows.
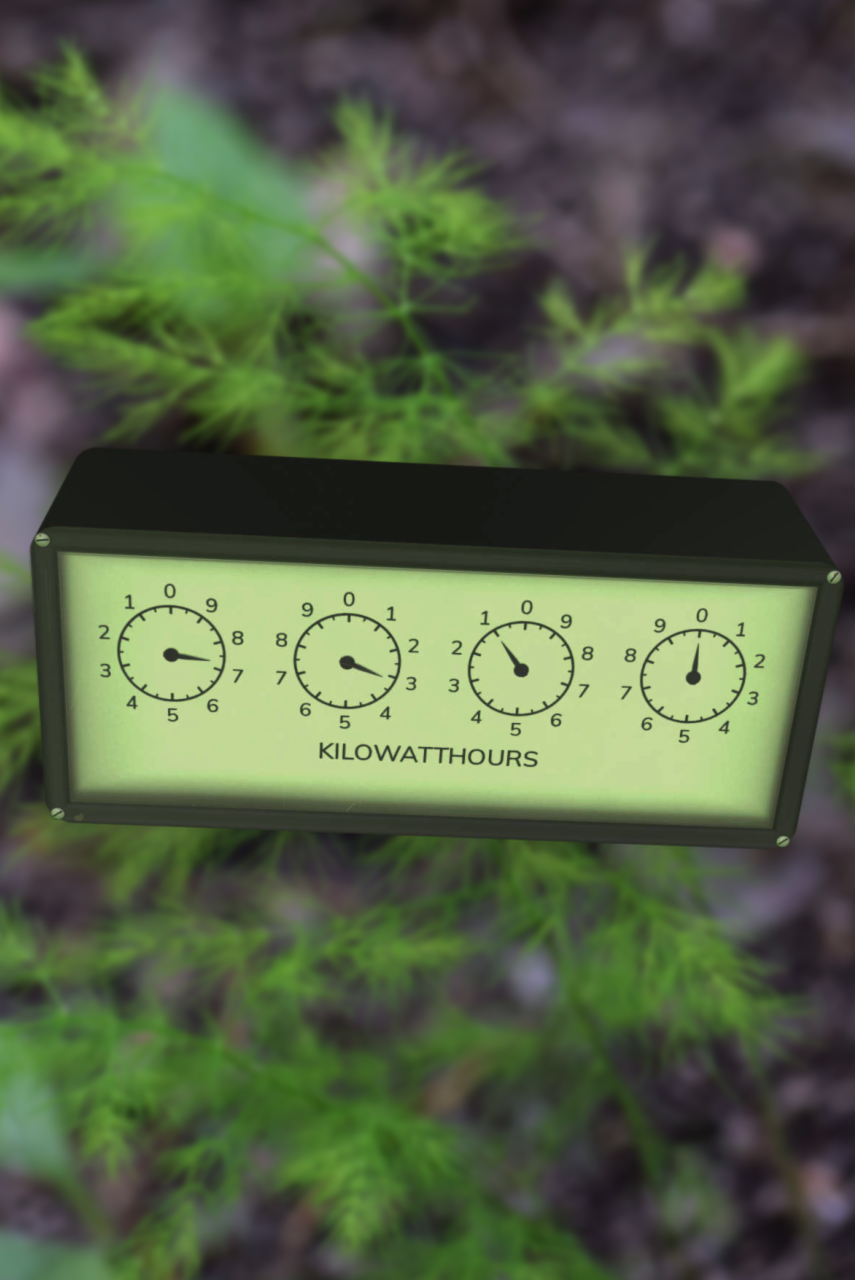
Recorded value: 7310 kWh
